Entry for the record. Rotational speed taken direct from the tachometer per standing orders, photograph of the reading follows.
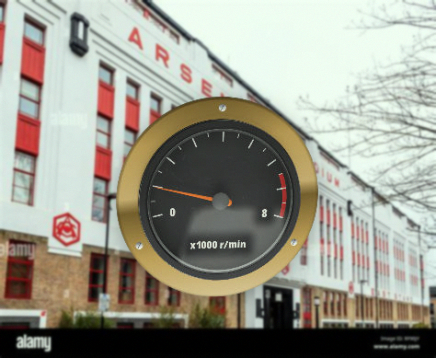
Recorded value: 1000 rpm
